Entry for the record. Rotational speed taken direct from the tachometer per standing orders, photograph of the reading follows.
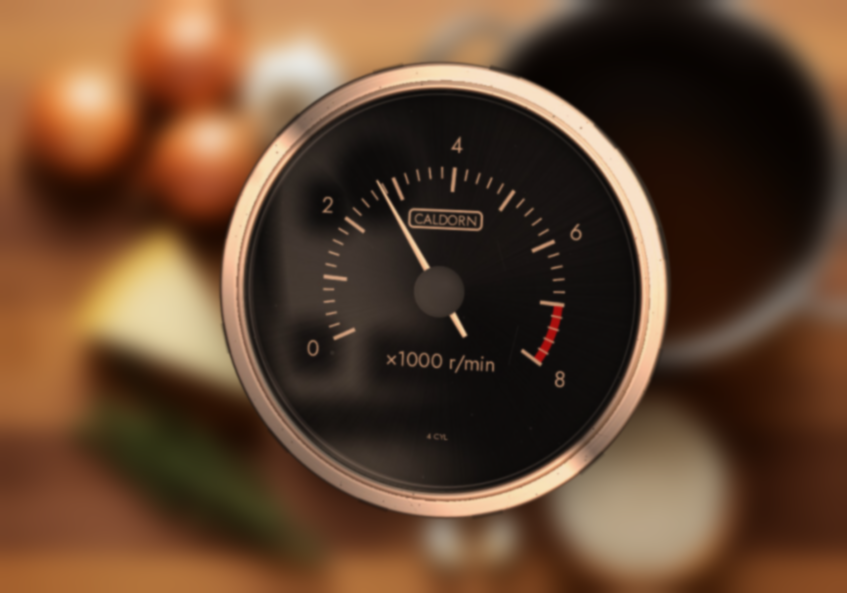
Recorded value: 2800 rpm
